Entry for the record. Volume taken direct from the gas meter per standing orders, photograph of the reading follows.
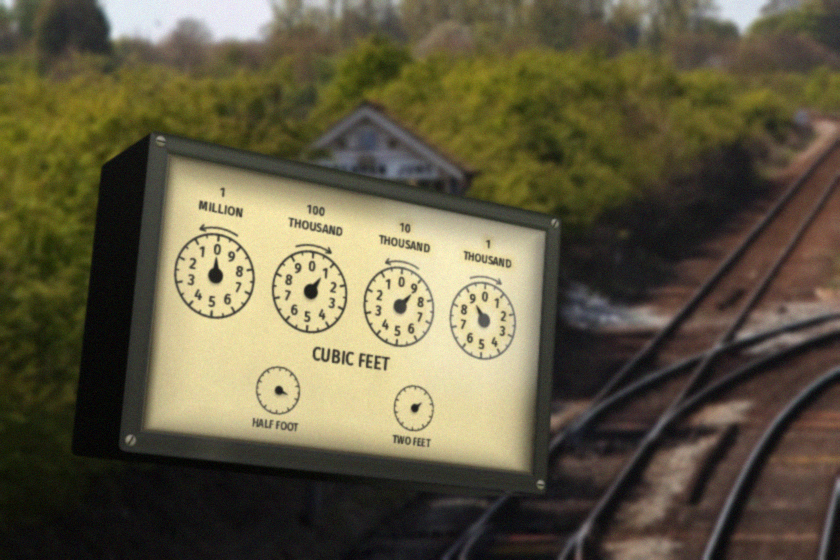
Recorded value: 8900 ft³
